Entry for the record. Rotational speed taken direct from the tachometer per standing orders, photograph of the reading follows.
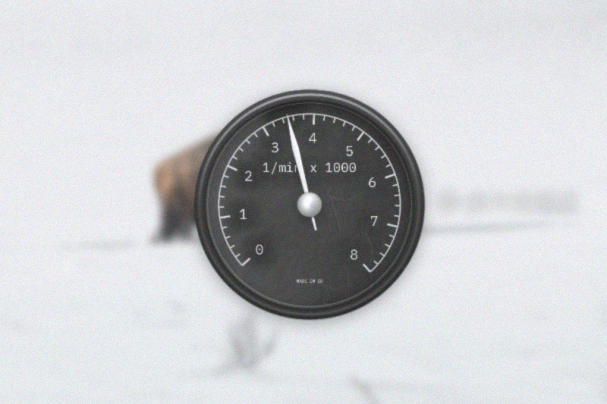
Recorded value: 3500 rpm
